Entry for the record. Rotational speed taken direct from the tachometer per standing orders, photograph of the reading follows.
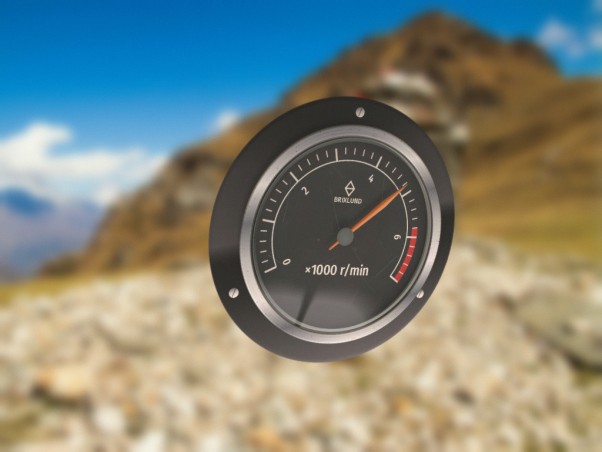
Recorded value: 4800 rpm
